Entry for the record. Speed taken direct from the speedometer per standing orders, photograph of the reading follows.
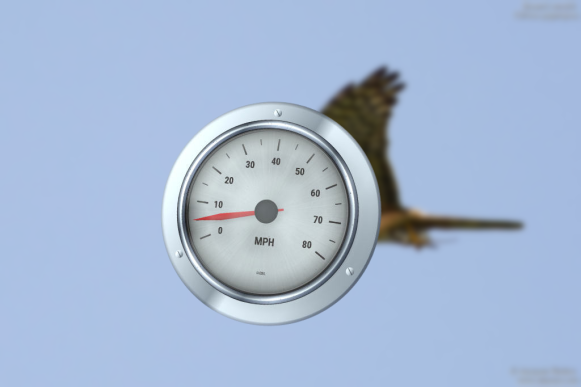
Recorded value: 5 mph
